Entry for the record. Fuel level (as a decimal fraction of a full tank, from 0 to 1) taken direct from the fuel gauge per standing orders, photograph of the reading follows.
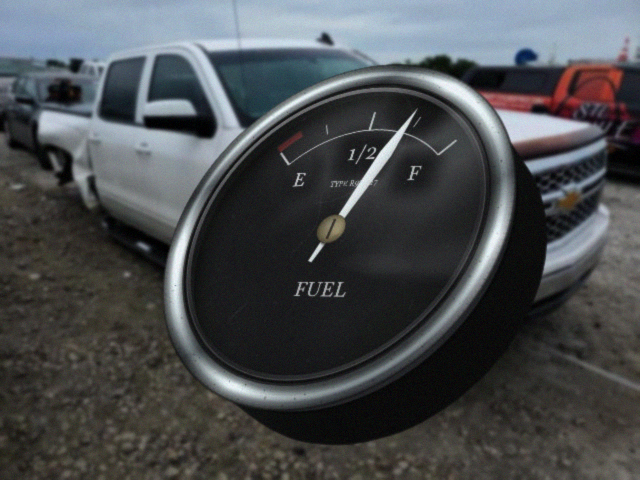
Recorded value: 0.75
